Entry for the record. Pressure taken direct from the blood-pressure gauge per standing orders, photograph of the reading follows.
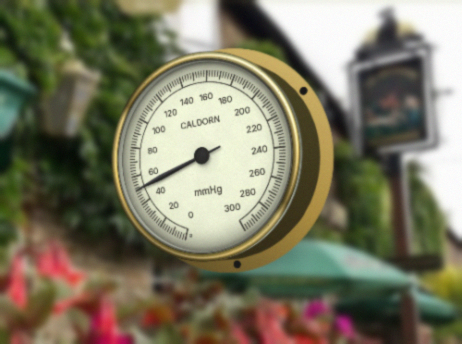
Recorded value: 50 mmHg
